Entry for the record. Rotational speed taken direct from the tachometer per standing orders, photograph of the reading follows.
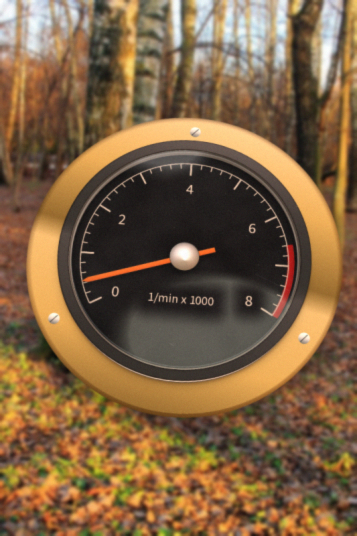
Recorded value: 400 rpm
